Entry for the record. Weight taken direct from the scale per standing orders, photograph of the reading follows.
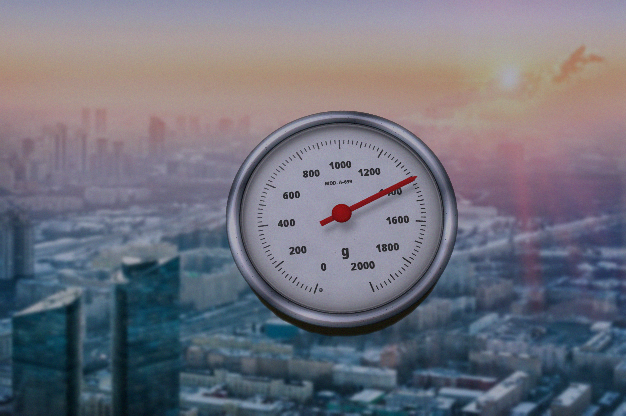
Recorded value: 1400 g
